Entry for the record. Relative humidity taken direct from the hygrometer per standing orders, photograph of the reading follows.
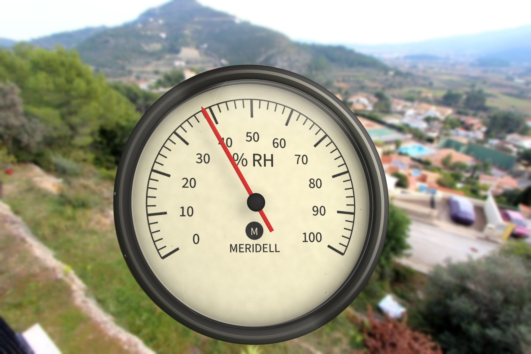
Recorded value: 38 %
